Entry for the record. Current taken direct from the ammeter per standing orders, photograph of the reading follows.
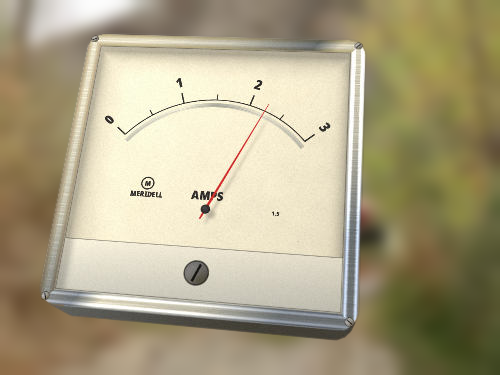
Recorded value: 2.25 A
